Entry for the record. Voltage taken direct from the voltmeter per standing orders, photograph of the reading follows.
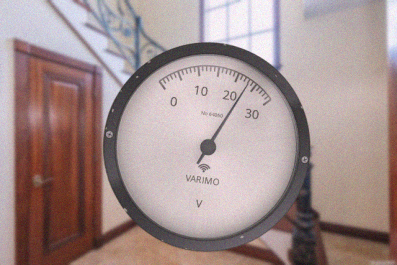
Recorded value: 23 V
